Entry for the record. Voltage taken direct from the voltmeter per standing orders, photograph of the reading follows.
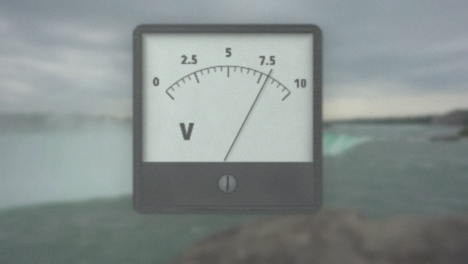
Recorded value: 8 V
